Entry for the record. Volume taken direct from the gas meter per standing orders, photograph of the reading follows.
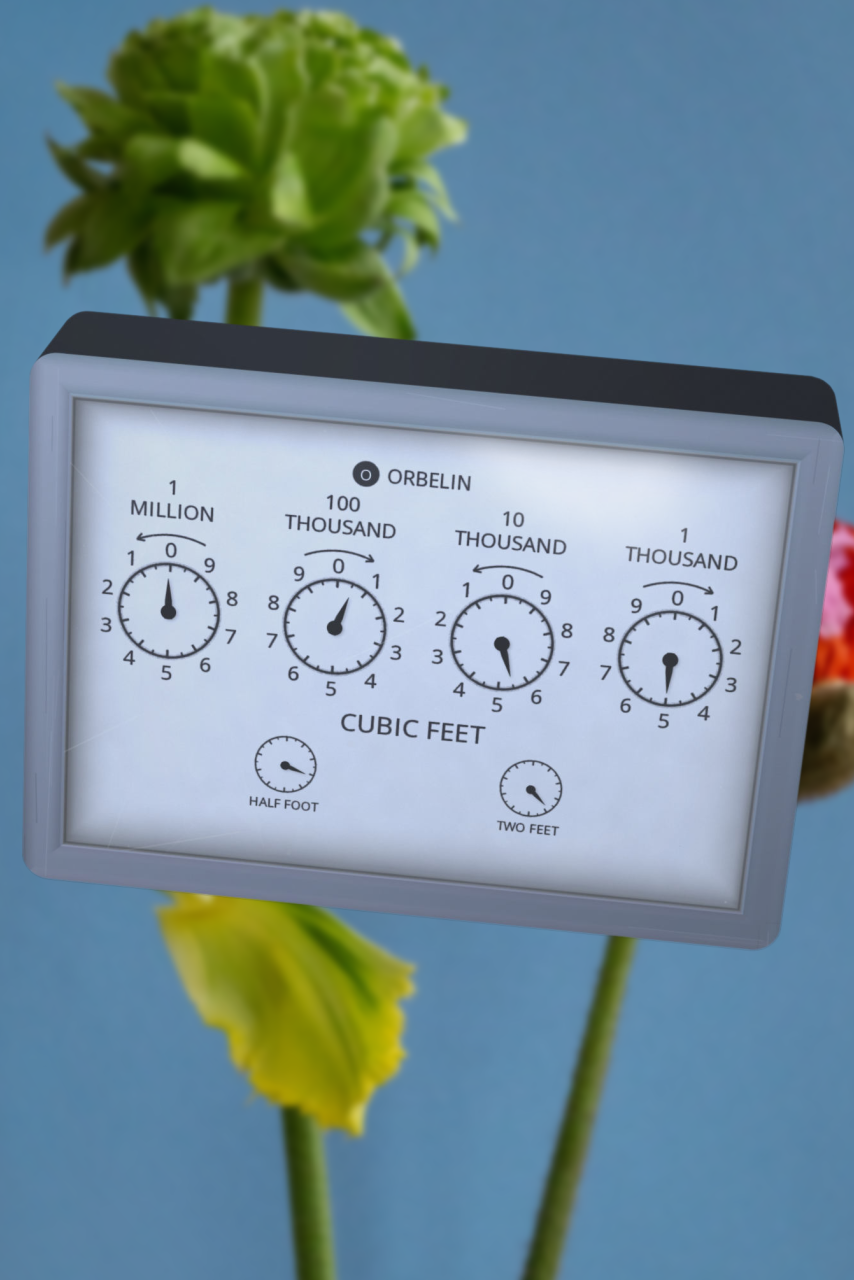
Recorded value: 5500 ft³
